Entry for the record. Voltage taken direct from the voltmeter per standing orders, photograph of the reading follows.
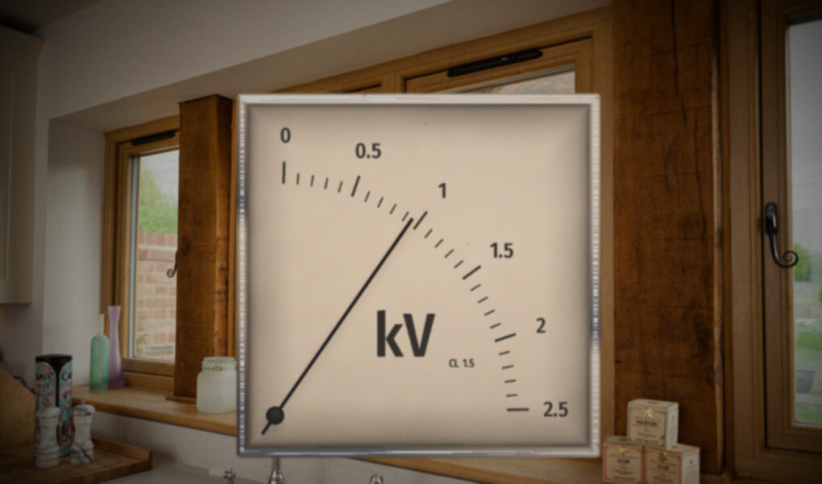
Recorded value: 0.95 kV
